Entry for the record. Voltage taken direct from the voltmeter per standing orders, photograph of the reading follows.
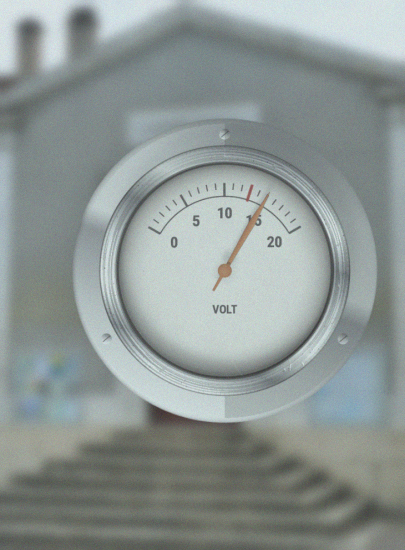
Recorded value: 15 V
